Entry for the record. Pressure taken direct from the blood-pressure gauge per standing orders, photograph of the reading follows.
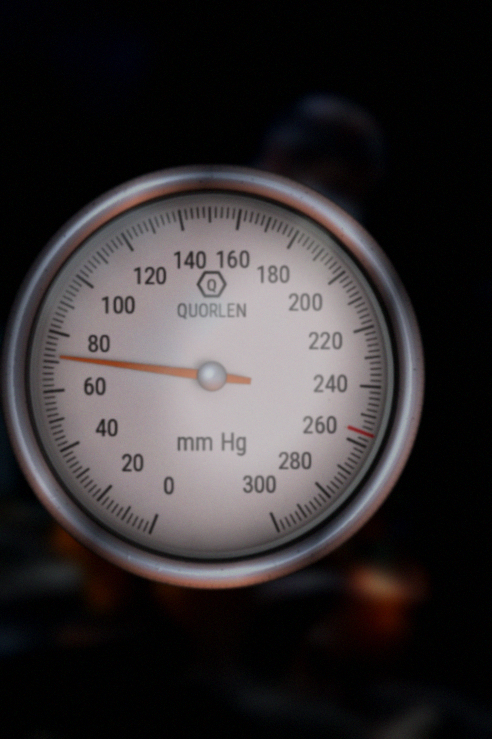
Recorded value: 72 mmHg
